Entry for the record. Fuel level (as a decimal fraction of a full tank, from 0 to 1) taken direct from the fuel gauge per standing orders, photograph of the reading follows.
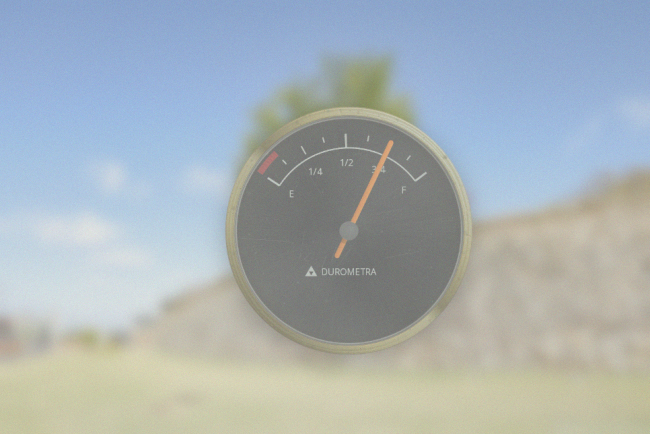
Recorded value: 0.75
